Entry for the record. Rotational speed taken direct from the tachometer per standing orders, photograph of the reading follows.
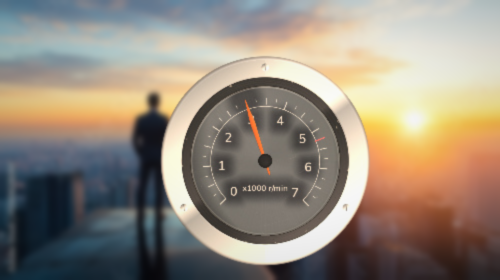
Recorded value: 3000 rpm
